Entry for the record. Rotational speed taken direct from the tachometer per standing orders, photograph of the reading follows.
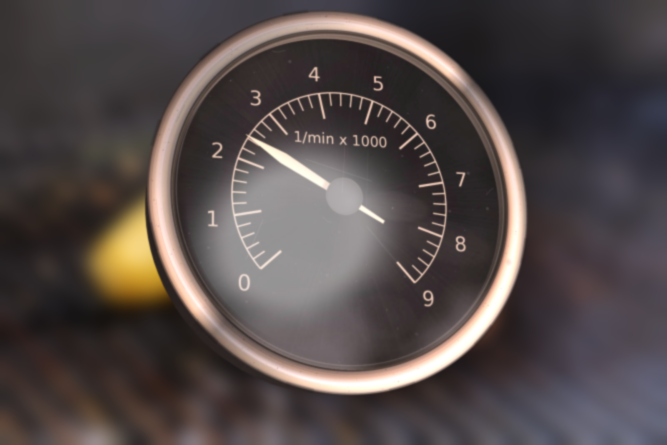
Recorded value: 2400 rpm
